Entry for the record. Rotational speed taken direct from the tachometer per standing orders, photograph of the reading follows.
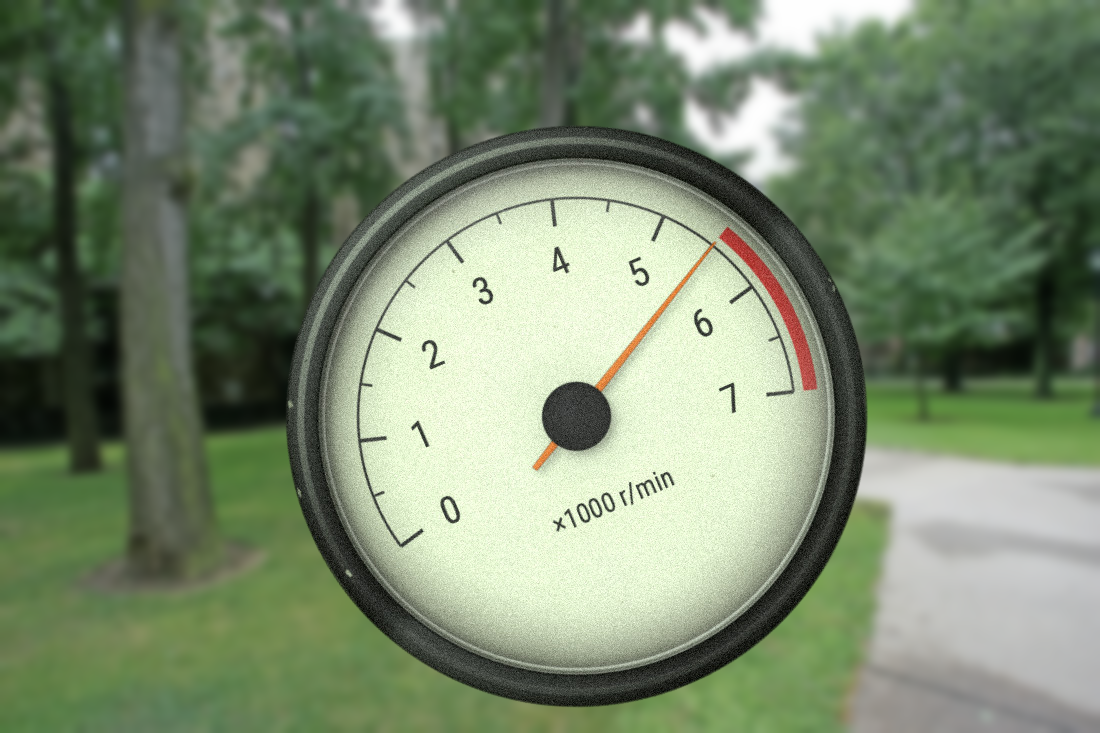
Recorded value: 5500 rpm
